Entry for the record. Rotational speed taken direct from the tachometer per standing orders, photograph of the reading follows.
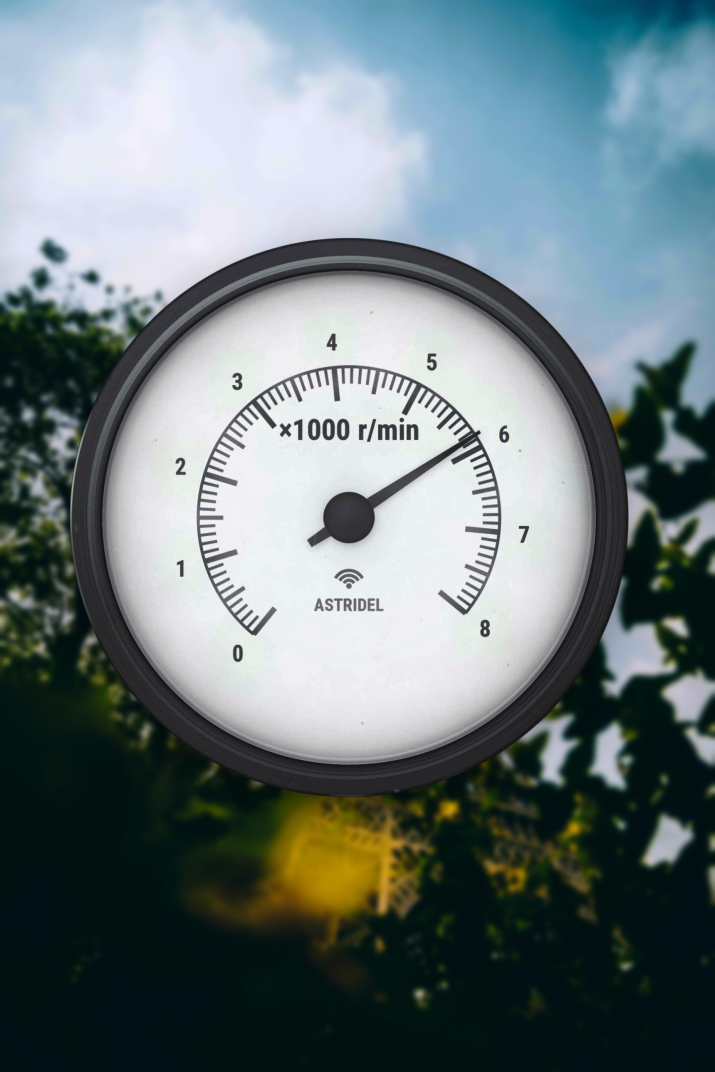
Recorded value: 5850 rpm
